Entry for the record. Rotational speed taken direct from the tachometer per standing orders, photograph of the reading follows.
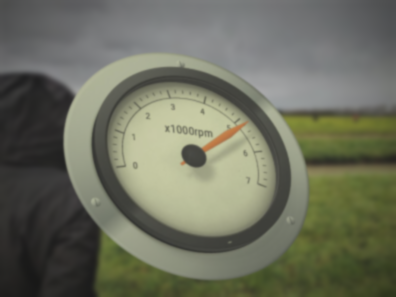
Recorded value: 5200 rpm
